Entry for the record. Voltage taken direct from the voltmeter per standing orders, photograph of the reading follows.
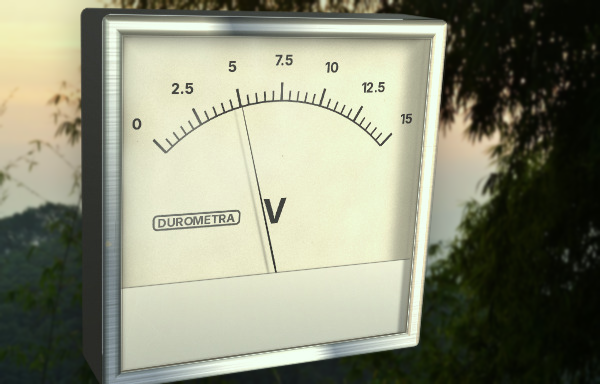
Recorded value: 5 V
